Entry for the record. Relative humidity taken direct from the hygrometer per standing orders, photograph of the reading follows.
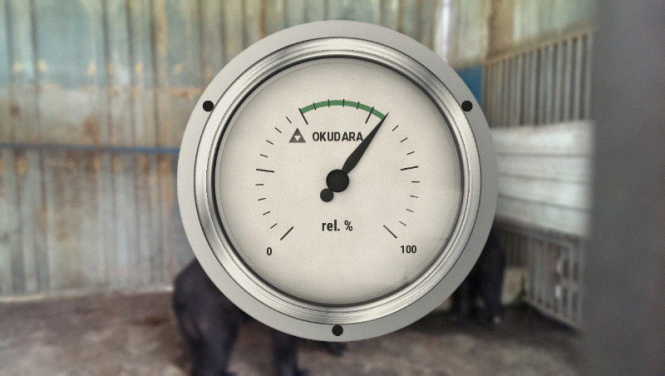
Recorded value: 64 %
